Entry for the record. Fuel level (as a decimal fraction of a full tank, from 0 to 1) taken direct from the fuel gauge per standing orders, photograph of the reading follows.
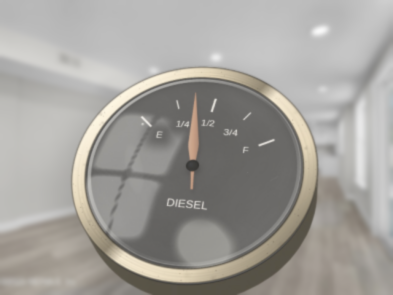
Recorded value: 0.375
